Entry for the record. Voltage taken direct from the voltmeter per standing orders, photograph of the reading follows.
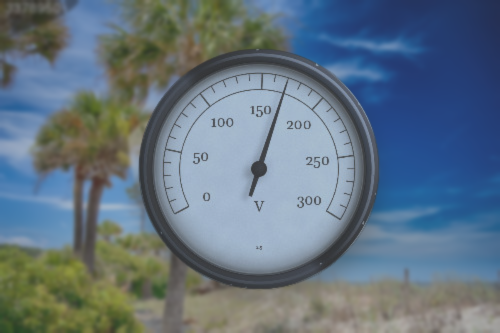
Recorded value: 170 V
